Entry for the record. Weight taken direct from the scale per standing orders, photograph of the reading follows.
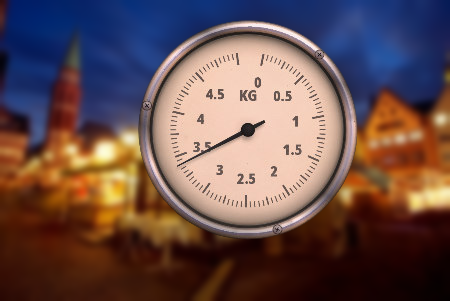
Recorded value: 3.4 kg
